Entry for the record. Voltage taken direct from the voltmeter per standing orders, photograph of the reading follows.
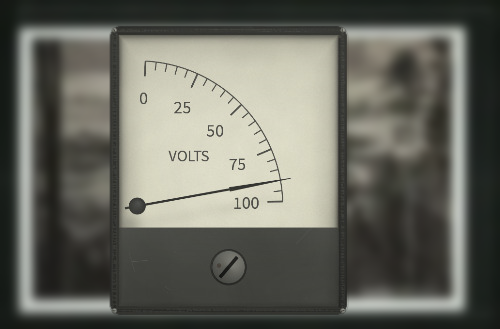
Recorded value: 90 V
